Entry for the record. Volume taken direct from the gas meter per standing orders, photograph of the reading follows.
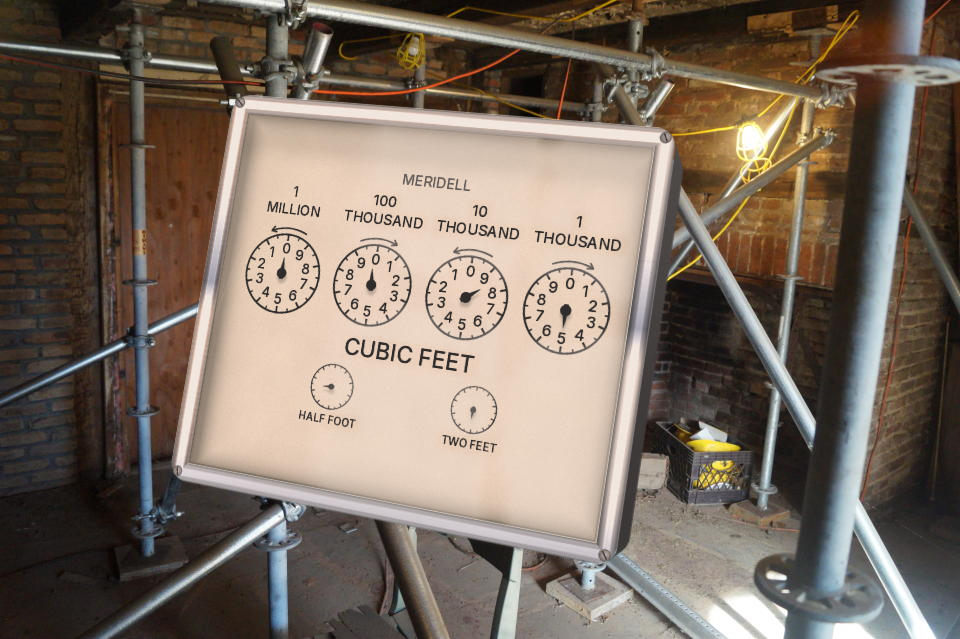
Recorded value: 998500 ft³
